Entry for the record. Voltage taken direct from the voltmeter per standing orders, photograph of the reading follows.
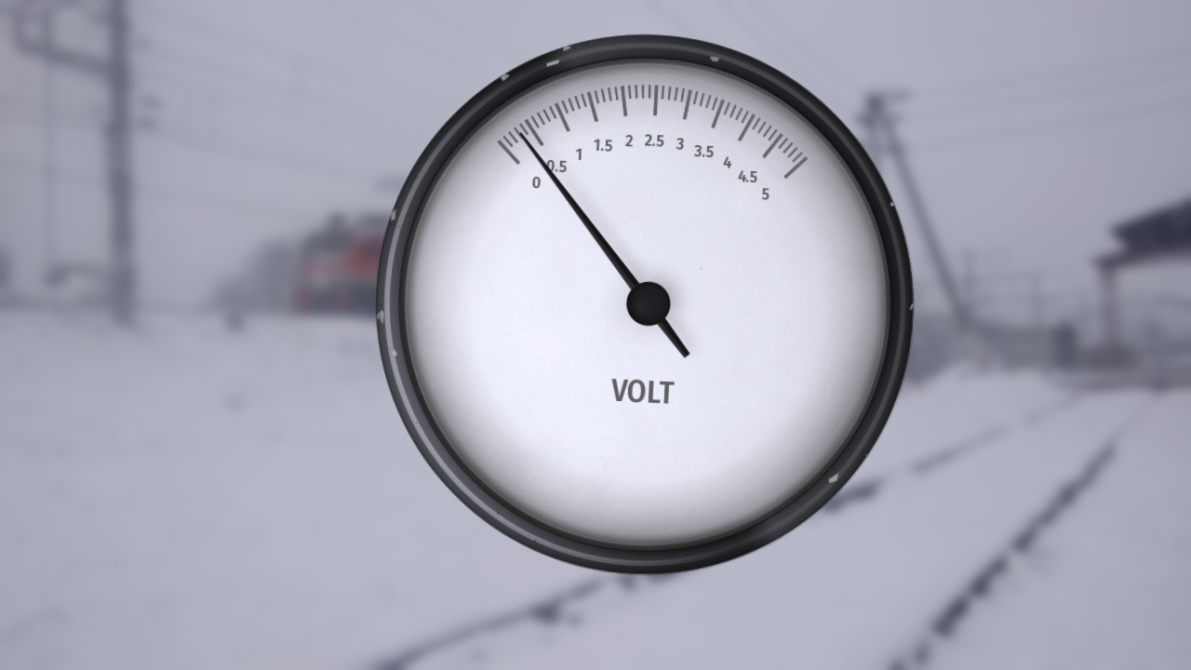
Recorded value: 0.3 V
